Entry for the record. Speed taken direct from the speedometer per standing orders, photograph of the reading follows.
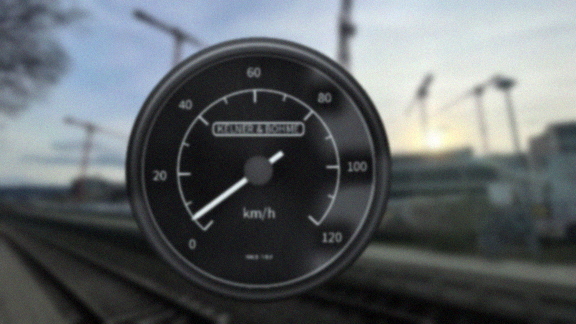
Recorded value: 5 km/h
